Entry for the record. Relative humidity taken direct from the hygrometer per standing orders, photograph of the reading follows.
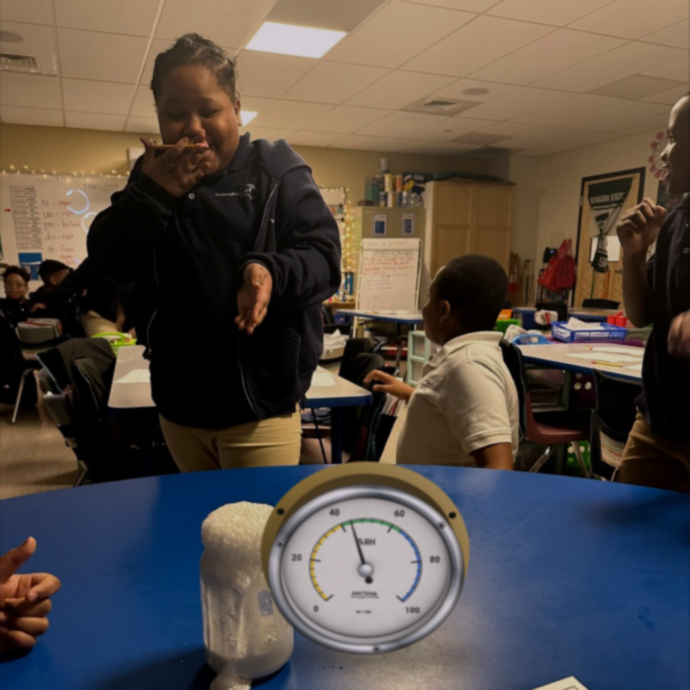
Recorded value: 44 %
